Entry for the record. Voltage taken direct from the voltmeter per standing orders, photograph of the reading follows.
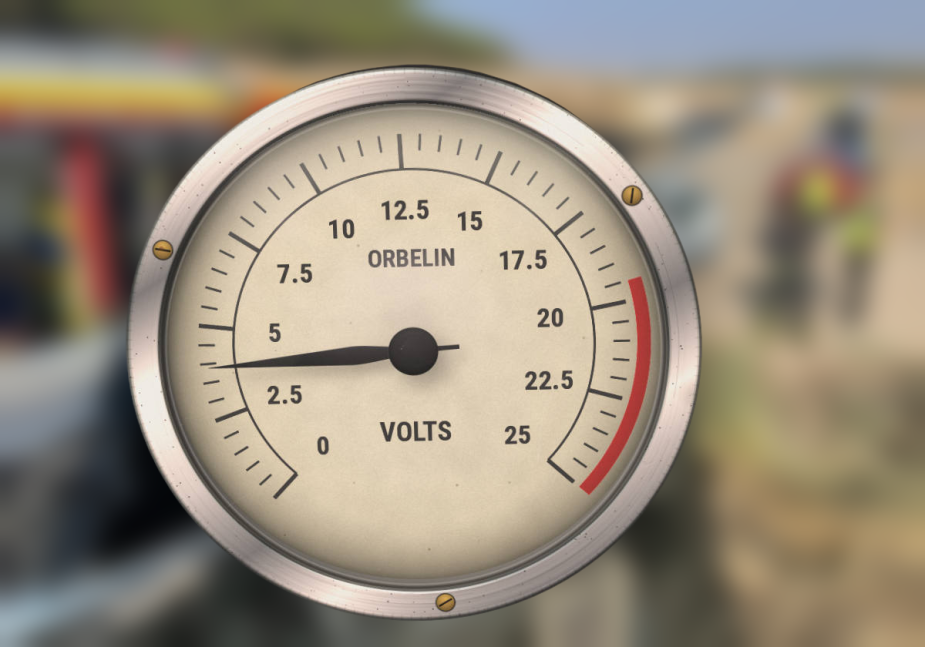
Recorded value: 4 V
